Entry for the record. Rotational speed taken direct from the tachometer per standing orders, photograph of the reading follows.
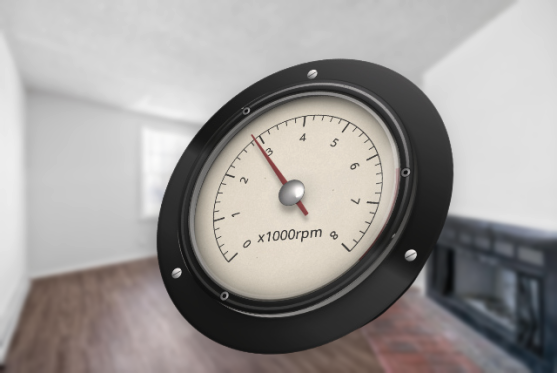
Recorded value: 2900 rpm
